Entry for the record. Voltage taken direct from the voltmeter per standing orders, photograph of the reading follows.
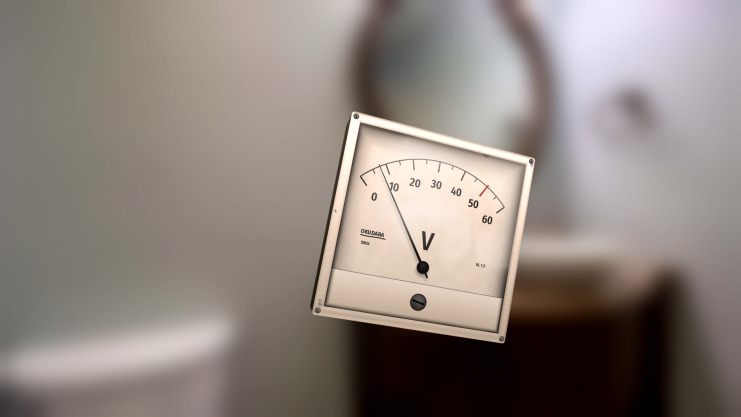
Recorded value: 7.5 V
